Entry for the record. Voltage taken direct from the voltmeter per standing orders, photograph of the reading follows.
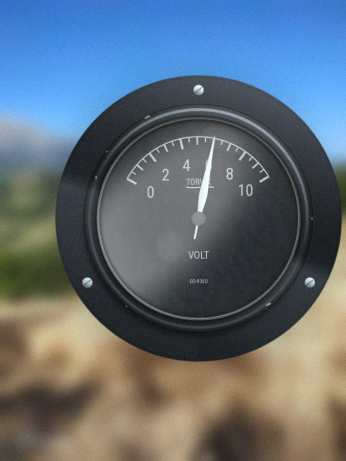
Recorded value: 6 V
